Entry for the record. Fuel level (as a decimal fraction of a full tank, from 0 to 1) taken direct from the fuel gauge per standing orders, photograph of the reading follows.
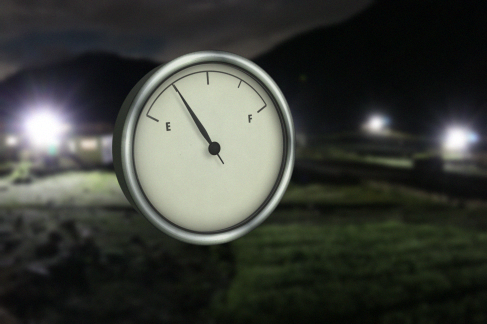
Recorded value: 0.25
